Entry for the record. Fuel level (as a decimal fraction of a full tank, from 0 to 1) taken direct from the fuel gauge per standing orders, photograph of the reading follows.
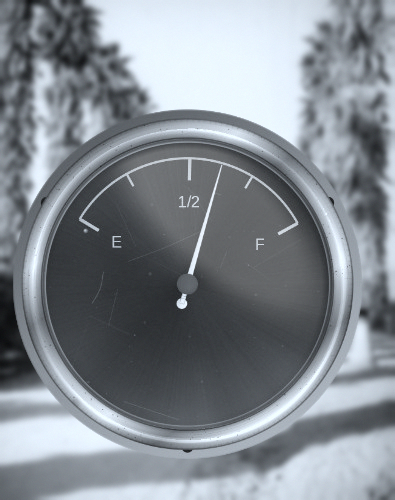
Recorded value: 0.625
